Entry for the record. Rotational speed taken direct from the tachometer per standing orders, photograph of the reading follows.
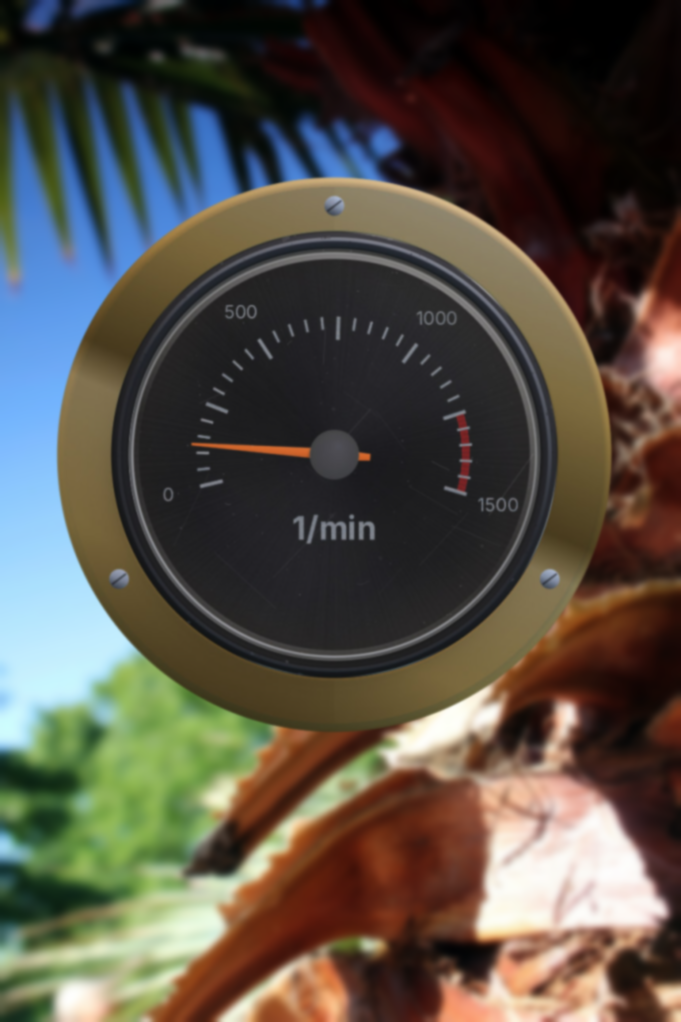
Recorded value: 125 rpm
